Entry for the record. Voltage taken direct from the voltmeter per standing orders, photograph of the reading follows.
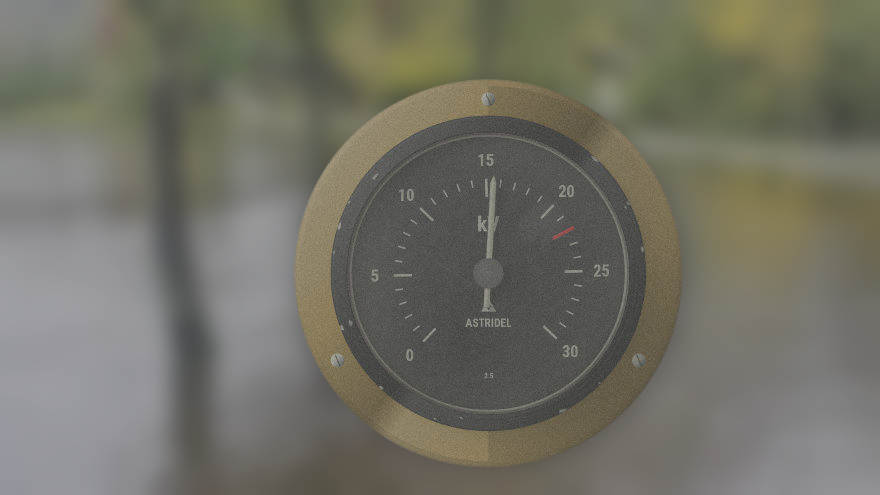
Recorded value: 15.5 kV
